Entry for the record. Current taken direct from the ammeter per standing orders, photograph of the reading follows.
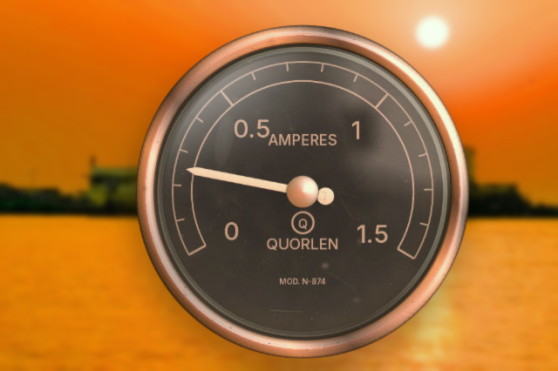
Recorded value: 0.25 A
